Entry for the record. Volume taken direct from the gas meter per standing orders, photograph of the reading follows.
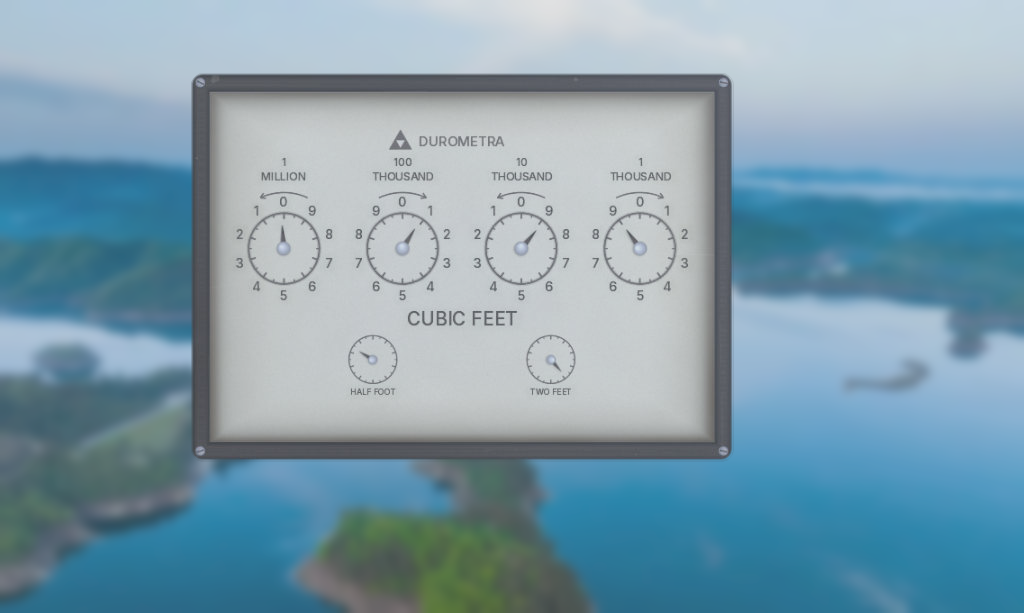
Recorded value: 8900 ft³
